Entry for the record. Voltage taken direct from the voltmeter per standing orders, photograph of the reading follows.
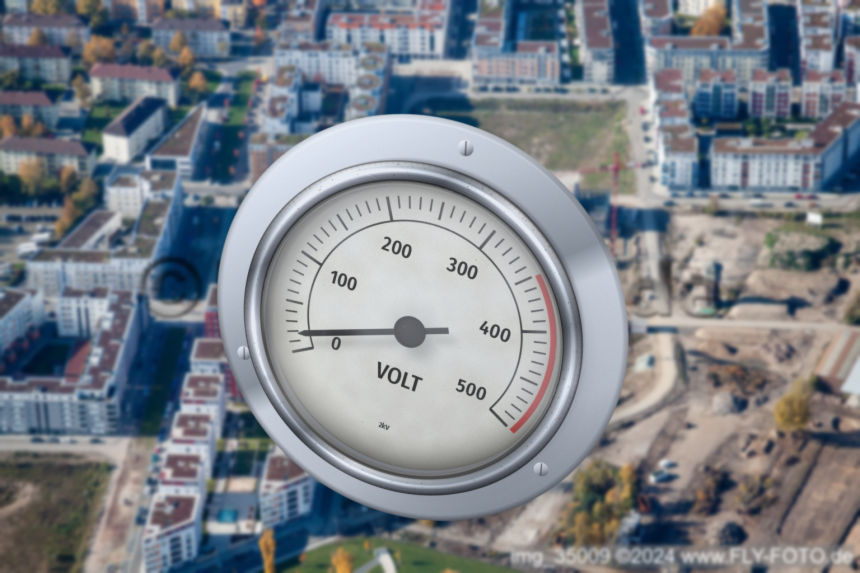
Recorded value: 20 V
